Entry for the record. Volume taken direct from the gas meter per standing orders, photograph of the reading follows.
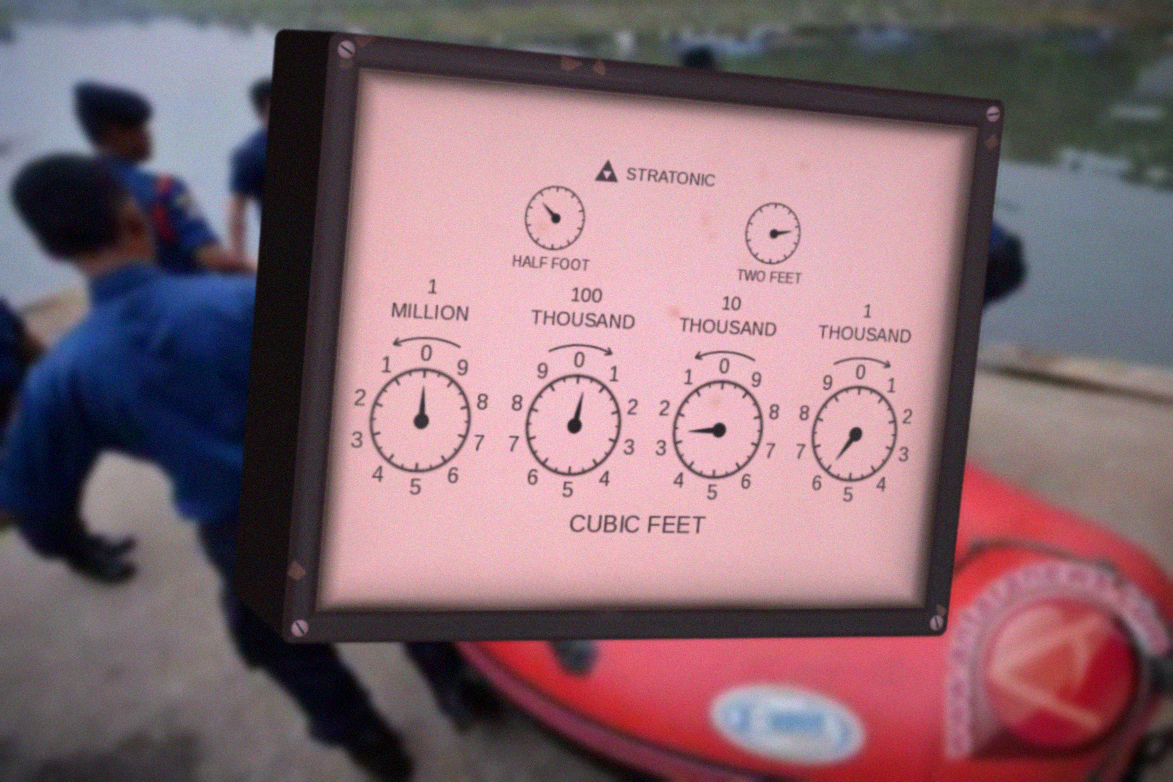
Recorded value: 2600 ft³
